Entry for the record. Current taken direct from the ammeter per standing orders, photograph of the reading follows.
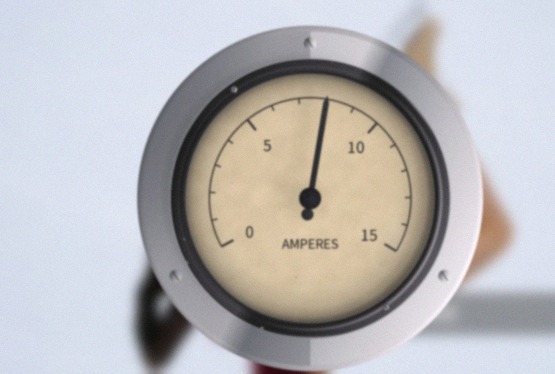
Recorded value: 8 A
